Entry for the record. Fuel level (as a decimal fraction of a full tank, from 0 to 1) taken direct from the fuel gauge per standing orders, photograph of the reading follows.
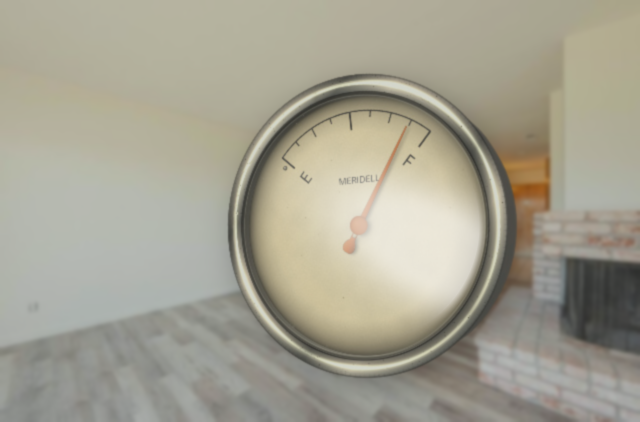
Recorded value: 0.875
